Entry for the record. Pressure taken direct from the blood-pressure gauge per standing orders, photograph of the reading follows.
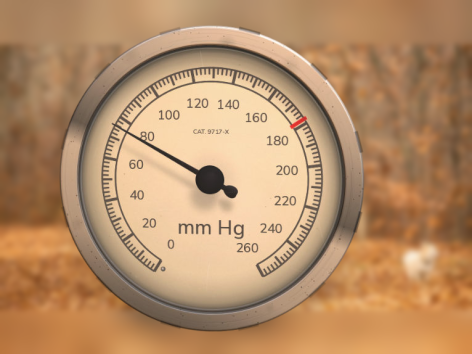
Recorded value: 76 mmHg
